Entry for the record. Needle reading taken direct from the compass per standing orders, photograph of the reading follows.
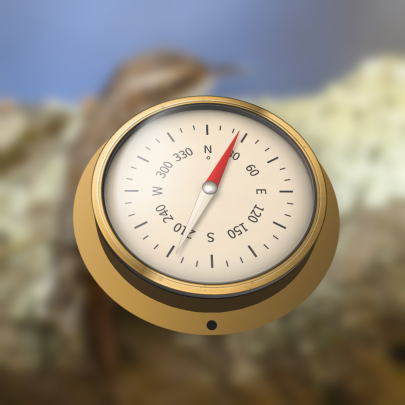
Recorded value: 25 °
